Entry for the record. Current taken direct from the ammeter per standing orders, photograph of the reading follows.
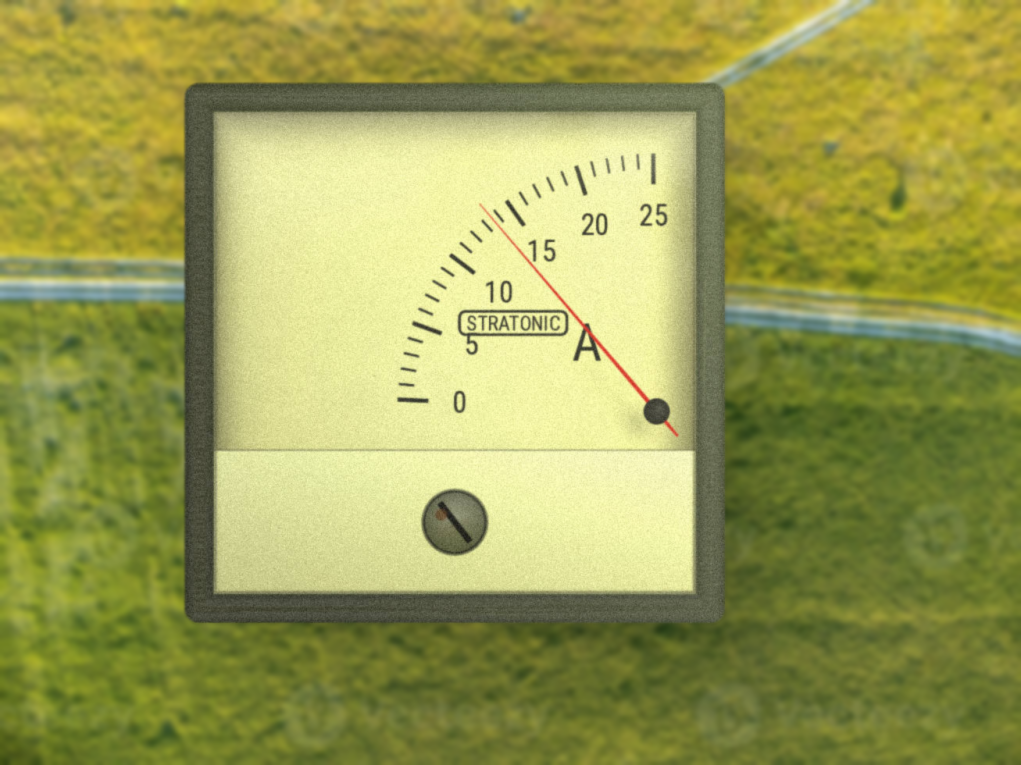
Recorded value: 13.5 A
